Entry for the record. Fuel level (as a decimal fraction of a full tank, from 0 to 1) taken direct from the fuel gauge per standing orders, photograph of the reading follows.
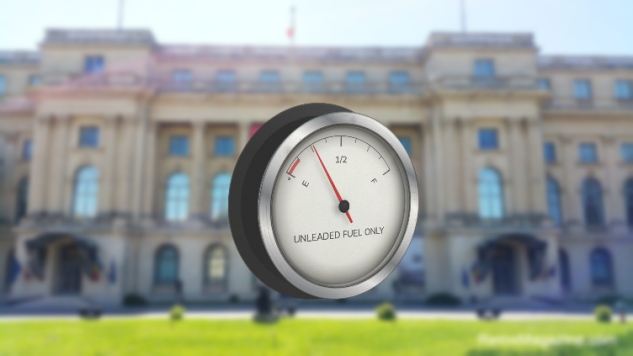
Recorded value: 0.25
